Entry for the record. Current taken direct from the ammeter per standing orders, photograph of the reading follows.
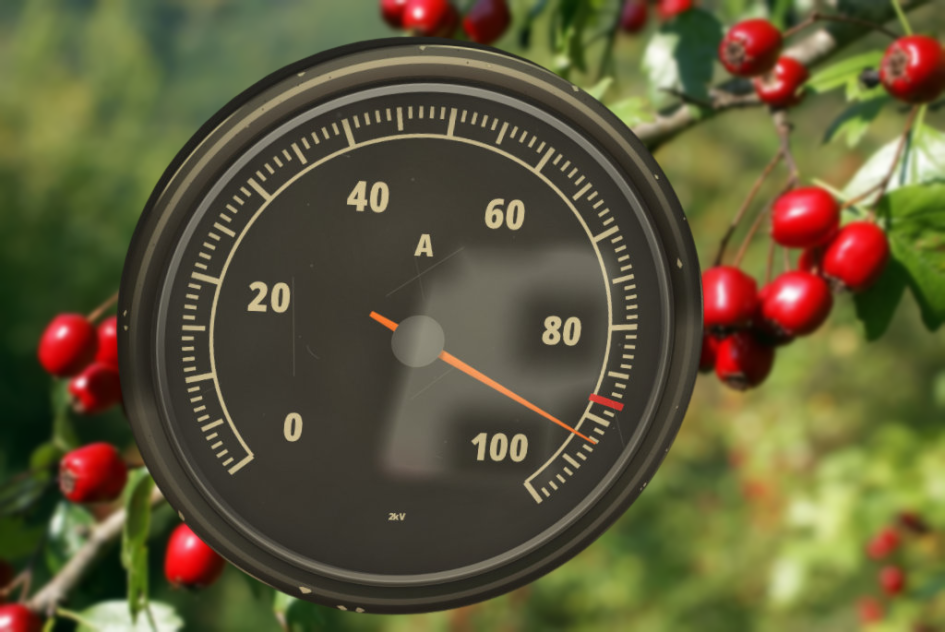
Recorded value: 92 A
